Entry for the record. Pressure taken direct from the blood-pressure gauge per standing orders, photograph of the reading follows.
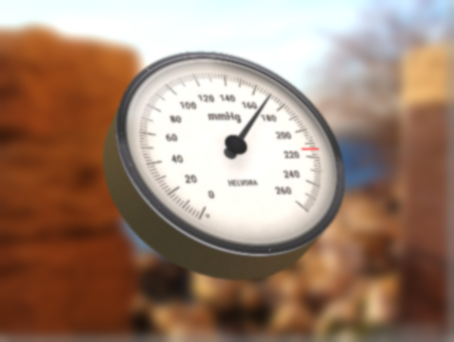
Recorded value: 170 mmHg
